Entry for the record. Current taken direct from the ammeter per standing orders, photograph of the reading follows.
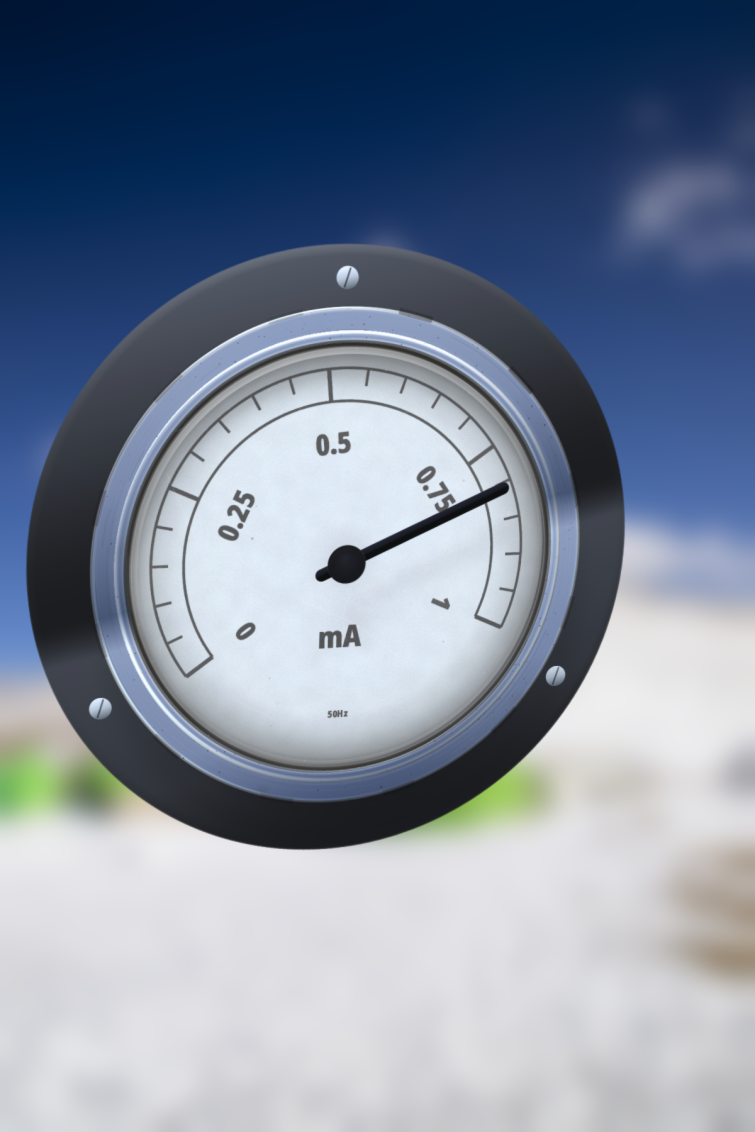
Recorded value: 0.8 mA
